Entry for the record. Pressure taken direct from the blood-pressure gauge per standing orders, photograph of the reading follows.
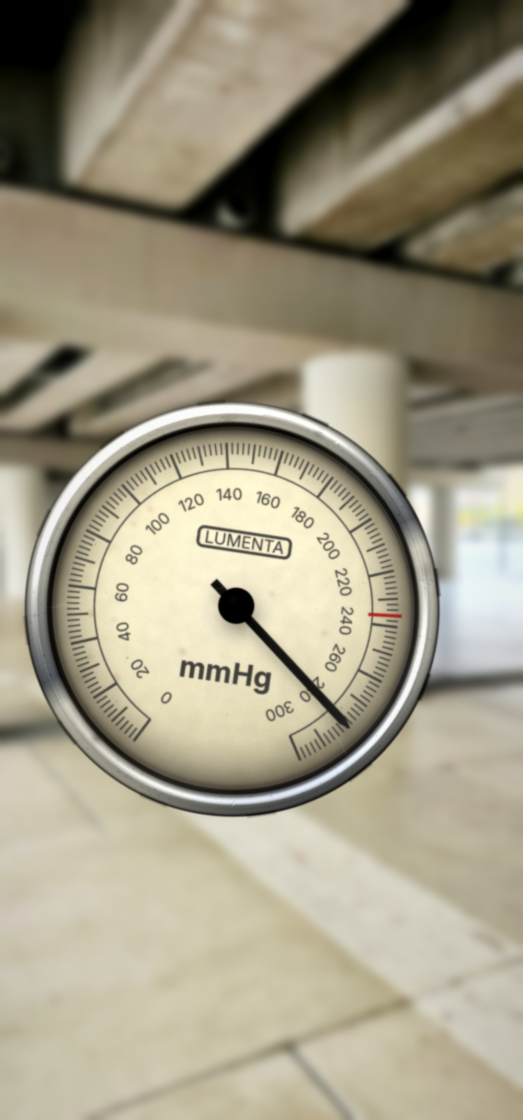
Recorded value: 280 mmHg
